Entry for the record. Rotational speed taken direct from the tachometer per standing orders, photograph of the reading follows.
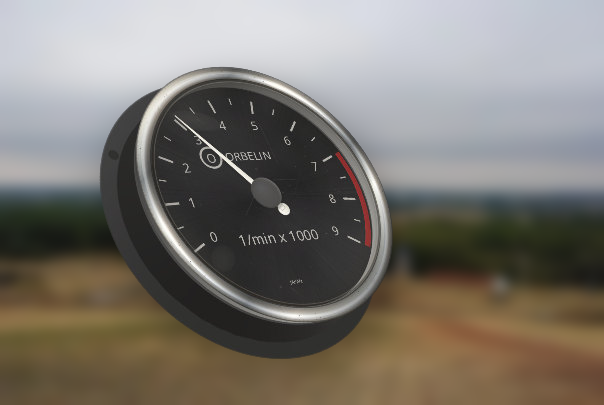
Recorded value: 3000 rpm
